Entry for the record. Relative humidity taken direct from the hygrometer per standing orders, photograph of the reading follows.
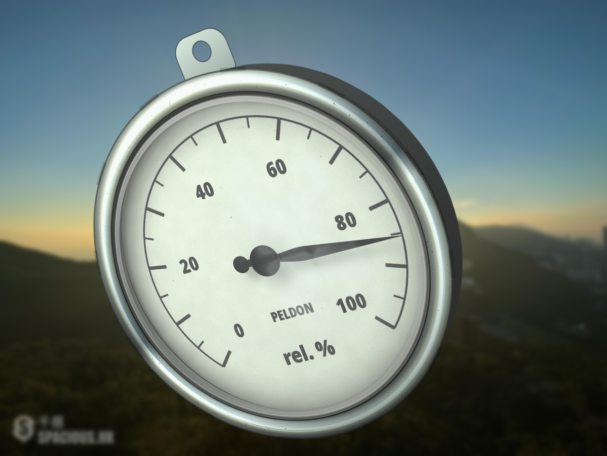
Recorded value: 85 %
